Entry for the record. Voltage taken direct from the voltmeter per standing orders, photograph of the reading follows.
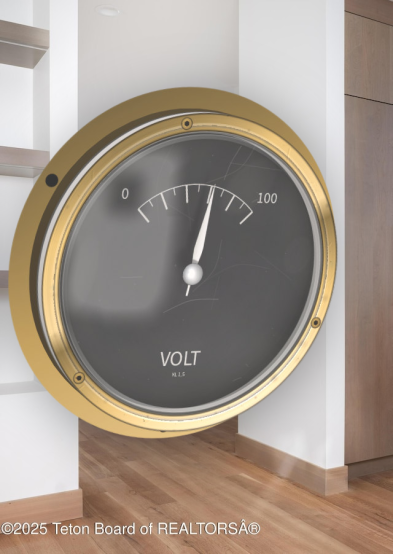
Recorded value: 60 V
